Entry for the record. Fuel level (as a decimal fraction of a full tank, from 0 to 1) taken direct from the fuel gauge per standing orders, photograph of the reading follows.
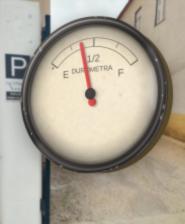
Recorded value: 0.375
